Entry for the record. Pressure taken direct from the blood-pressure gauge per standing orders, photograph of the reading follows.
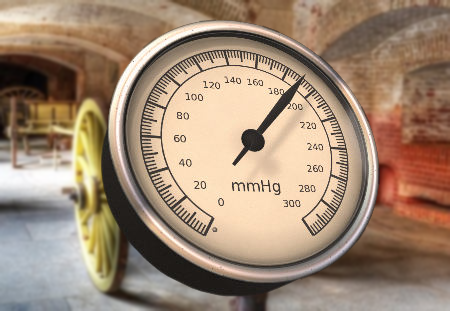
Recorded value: 190 mmHg
